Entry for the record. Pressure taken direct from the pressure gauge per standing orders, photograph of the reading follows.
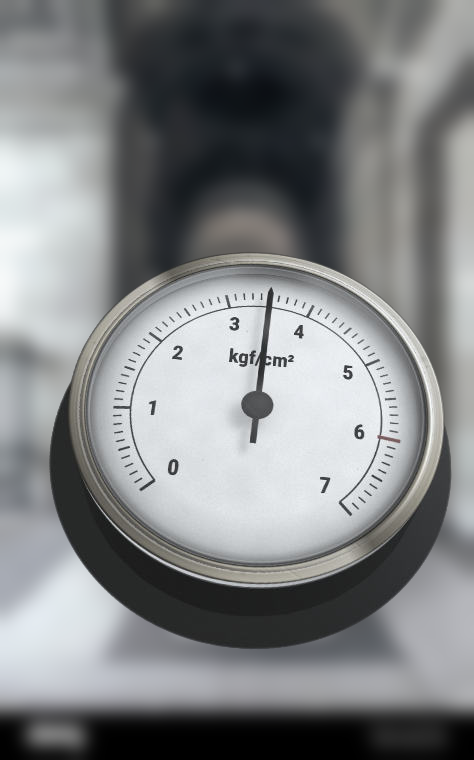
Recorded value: 3.5 kg/cm²
